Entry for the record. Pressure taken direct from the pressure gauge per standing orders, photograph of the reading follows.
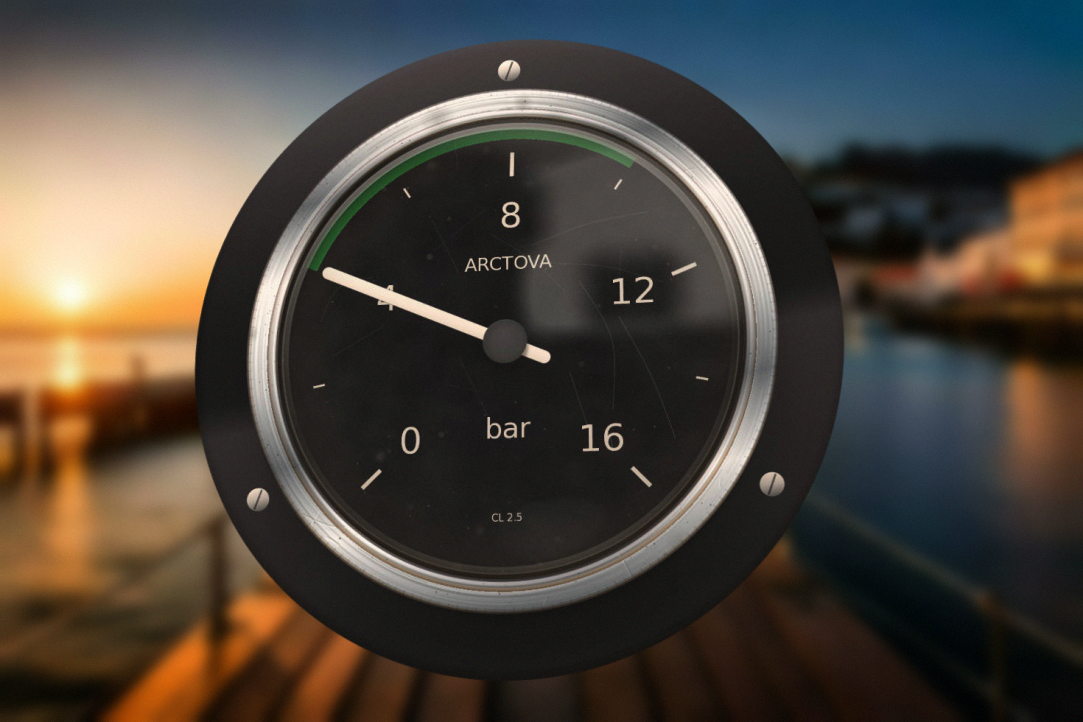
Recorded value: 4 bar
